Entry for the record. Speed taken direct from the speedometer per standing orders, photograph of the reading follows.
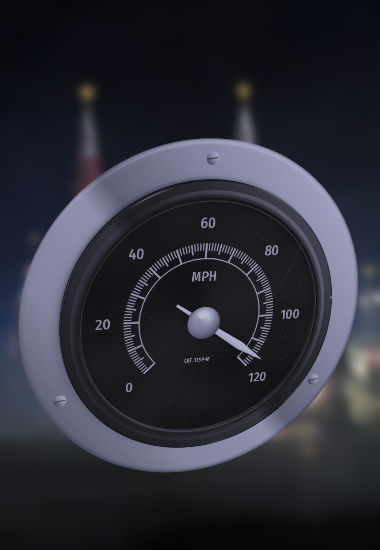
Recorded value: 115 mph
